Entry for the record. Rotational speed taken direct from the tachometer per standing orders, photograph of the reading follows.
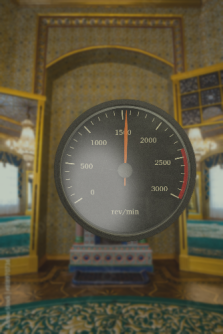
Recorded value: 1550 rpm
